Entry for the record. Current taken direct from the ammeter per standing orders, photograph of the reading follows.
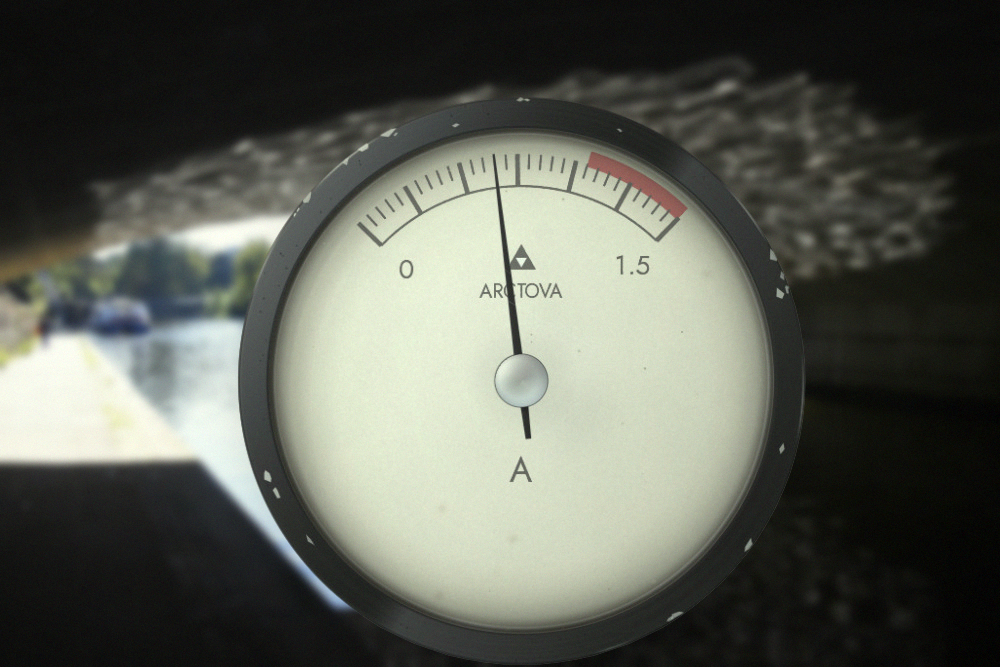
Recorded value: 0.65 A
